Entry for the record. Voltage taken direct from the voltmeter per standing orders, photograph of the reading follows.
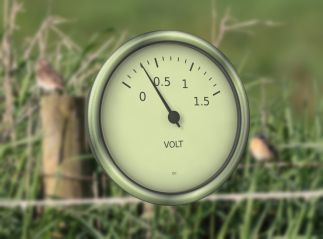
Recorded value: 0.3 V
